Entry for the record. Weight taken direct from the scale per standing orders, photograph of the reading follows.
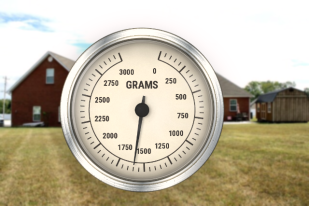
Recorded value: 1600 g
